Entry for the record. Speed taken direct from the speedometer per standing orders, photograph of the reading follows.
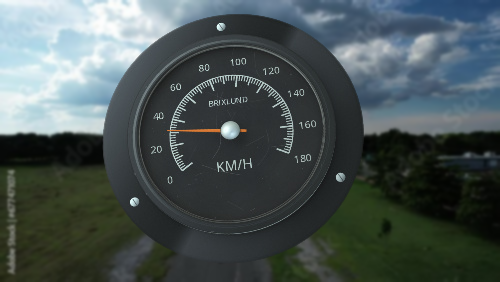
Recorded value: 30 km/h
